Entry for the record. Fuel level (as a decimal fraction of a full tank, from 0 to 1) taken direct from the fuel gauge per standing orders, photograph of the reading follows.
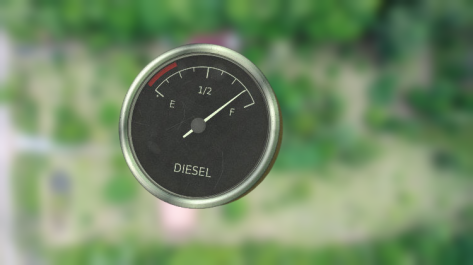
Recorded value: 0.875
